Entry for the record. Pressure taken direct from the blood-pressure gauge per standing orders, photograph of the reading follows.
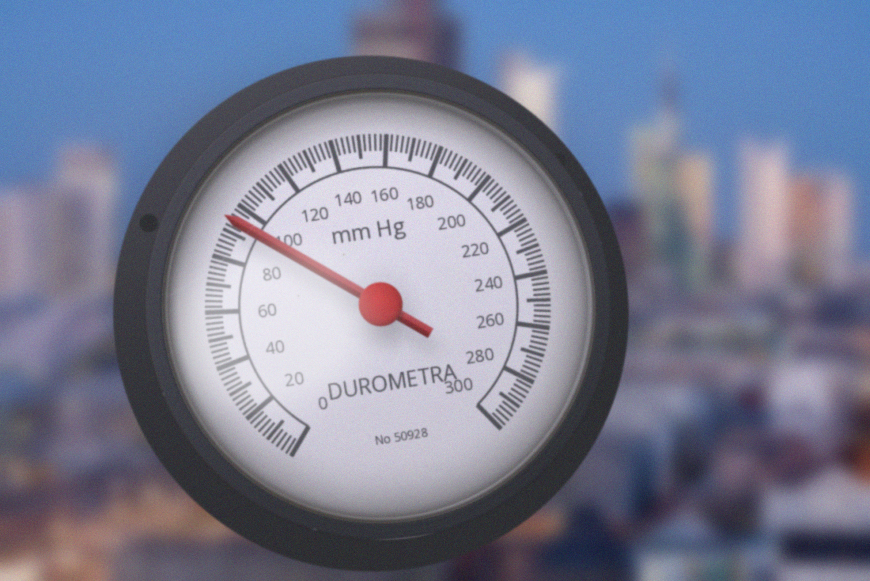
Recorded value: 94 mmHg
